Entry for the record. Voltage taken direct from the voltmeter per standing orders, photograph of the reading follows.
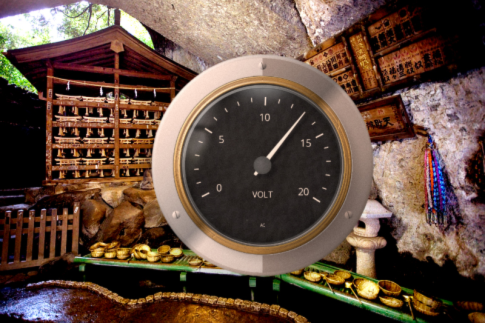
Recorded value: 13 V
